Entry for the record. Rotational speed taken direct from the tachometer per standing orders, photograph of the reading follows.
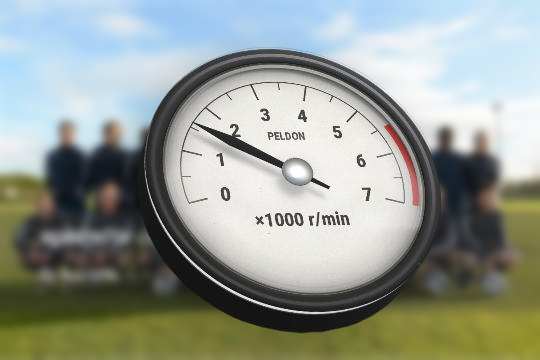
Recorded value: 1500 rpm
